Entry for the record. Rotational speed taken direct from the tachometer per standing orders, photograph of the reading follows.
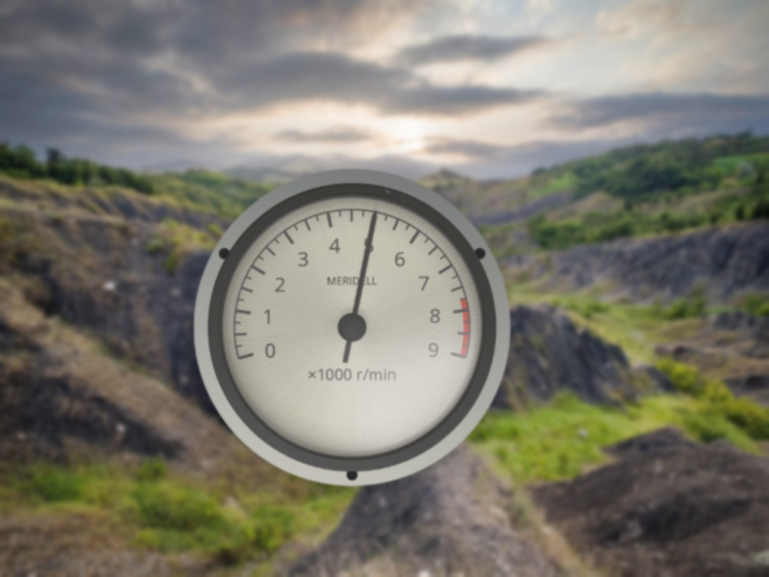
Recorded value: 5000 rpm
